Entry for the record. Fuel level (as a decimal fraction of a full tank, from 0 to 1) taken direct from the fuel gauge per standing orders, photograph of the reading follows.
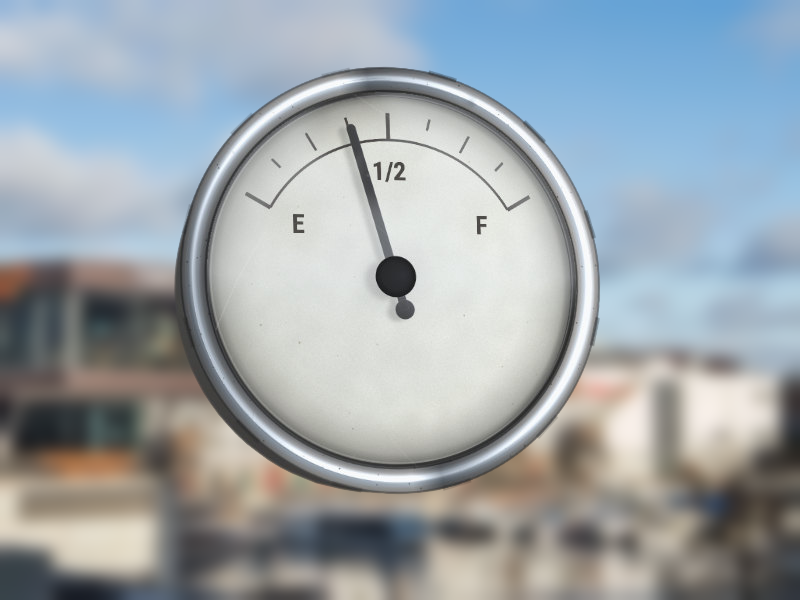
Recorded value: 0.375
